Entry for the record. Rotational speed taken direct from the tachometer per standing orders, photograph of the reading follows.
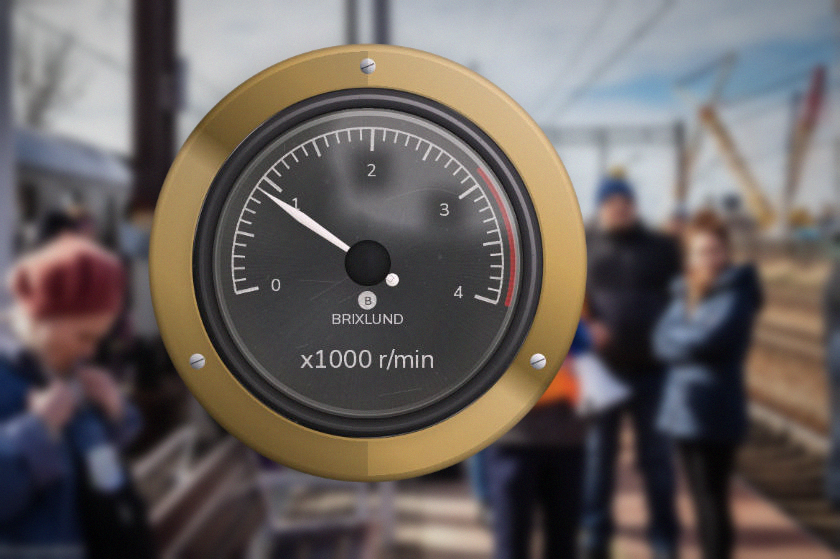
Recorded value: 900 rpm
